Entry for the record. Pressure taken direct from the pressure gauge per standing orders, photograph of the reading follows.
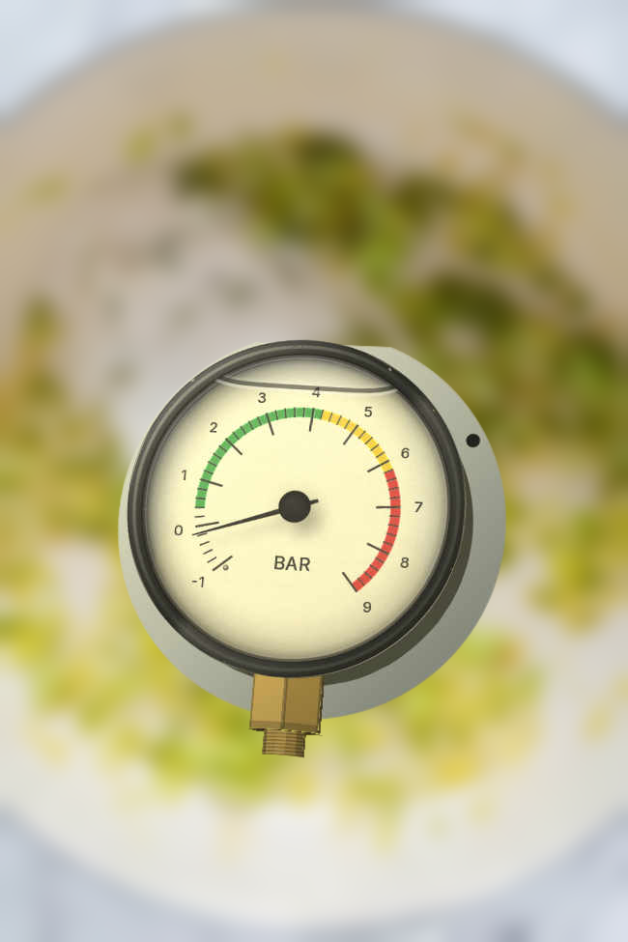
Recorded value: -0.2 bar
